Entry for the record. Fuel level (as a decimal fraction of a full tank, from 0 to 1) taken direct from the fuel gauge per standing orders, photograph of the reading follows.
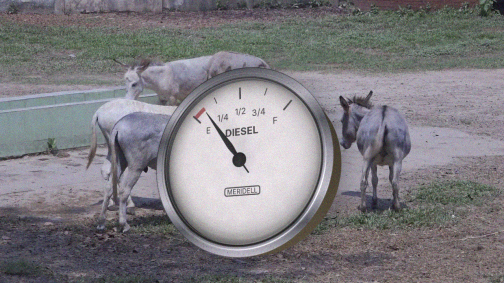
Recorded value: 0.125
